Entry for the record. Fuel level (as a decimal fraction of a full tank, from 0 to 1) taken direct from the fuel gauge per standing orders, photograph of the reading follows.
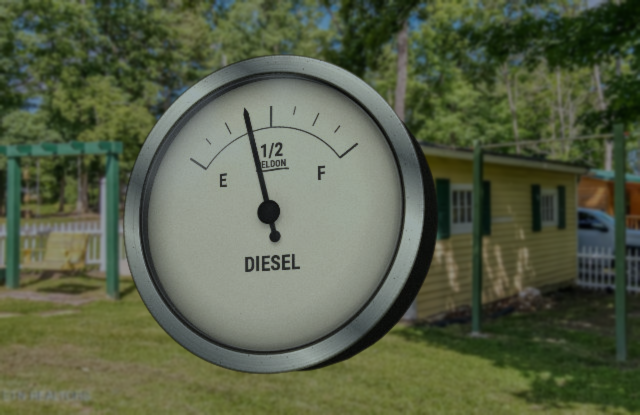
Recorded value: 0.375
